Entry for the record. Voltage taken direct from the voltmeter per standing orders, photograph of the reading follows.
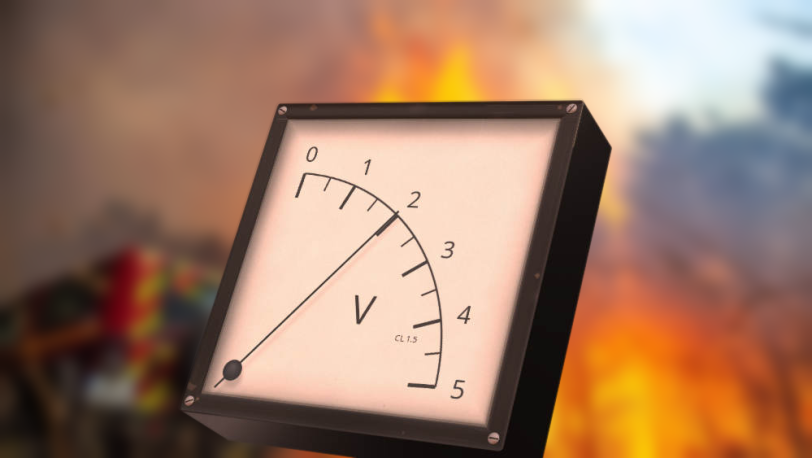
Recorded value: 2 V
